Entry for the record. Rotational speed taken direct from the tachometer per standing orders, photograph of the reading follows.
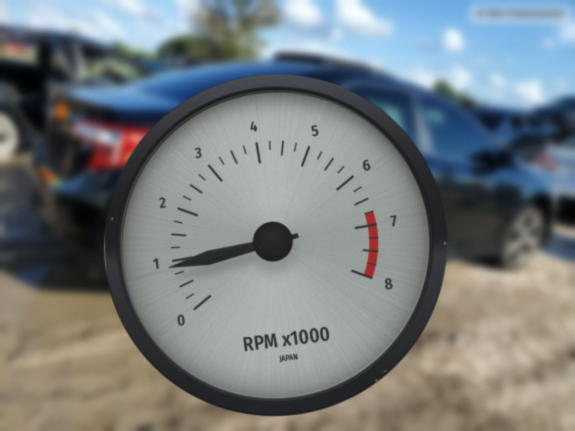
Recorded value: 875 rpm
